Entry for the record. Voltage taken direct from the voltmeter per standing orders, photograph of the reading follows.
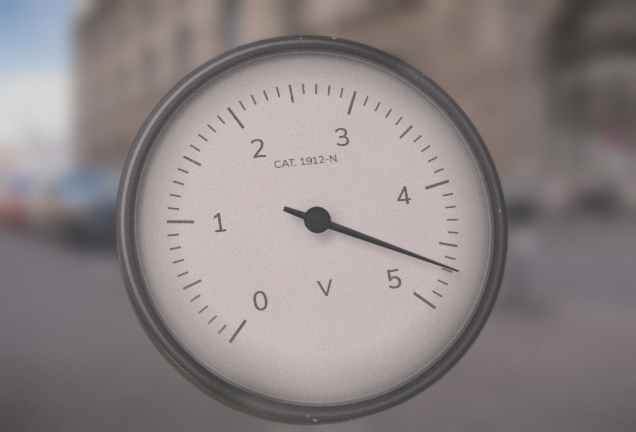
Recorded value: 4.7 V
